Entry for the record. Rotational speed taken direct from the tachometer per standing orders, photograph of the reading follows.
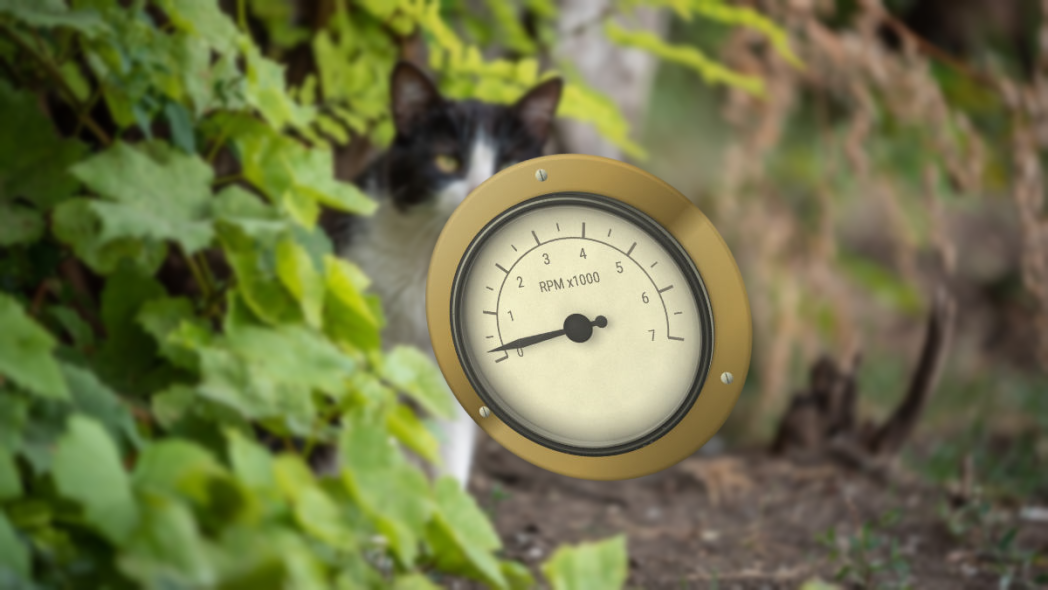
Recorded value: 250 rpm
